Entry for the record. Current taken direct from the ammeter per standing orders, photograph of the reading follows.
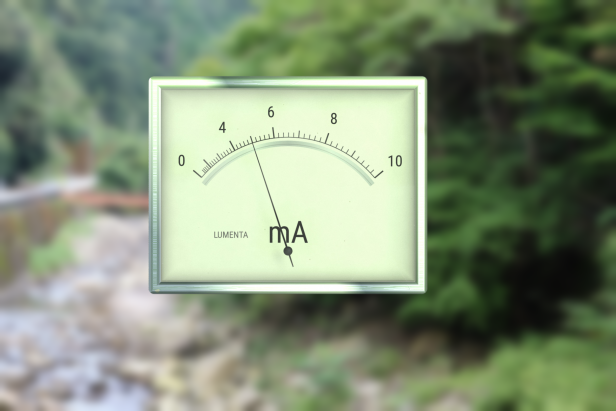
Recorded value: 5 mA
